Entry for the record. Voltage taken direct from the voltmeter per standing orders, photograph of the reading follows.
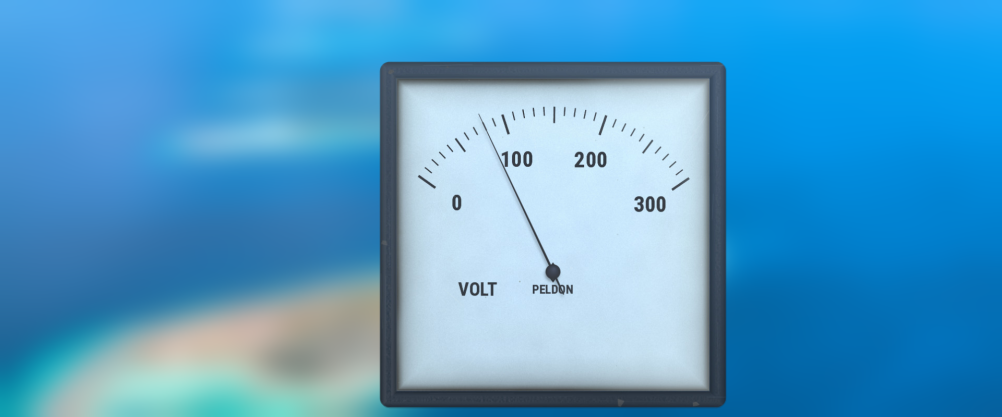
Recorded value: 80 V
